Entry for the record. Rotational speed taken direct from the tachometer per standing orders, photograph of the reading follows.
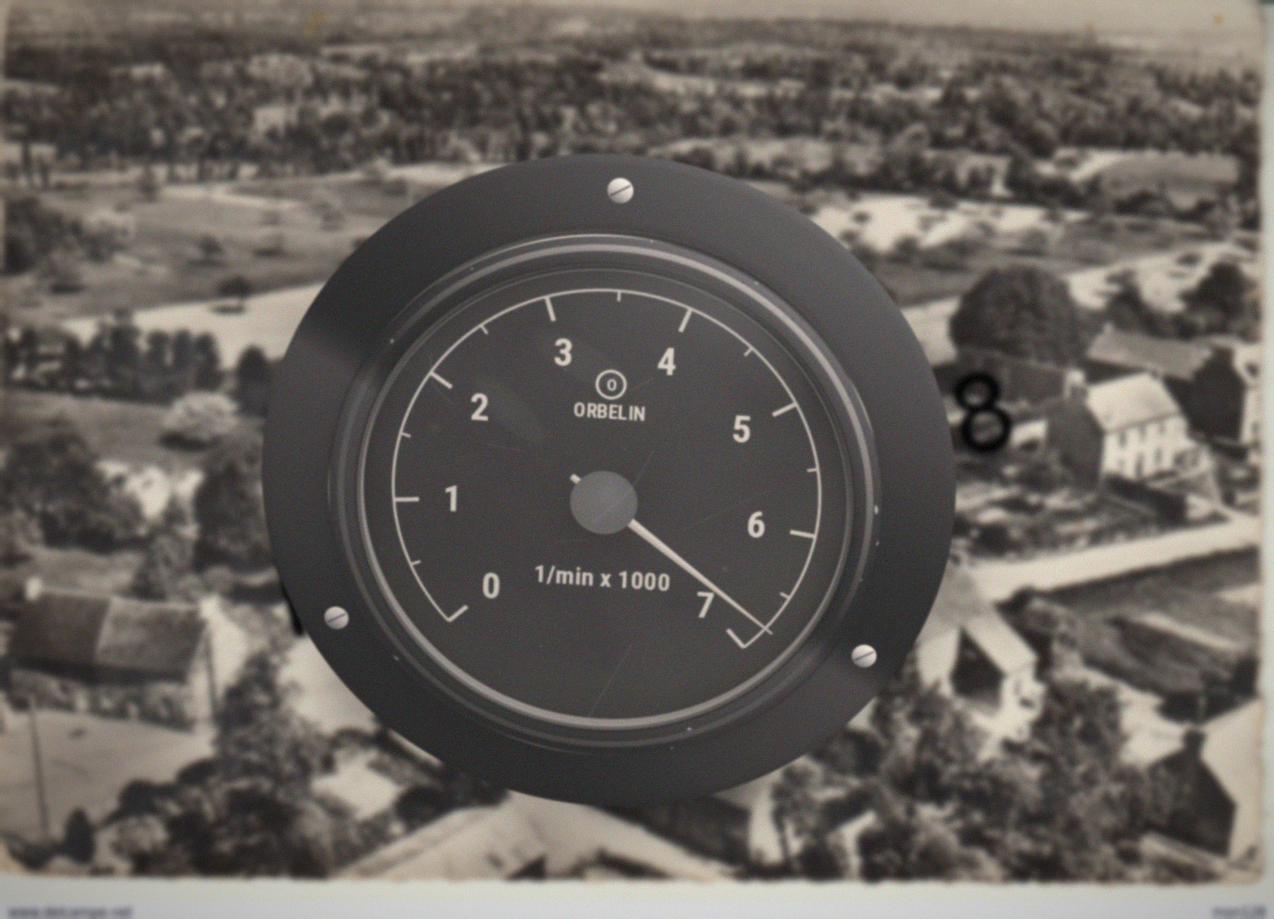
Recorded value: 6750 rpm
